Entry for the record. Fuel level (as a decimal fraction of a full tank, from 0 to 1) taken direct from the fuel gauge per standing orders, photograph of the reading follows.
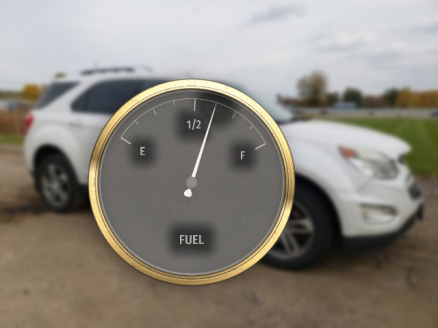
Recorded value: 0.625
